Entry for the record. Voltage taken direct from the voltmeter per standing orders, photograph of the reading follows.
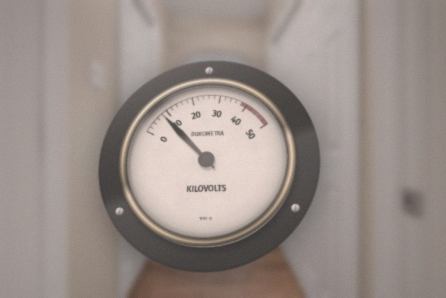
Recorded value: 8 kV
